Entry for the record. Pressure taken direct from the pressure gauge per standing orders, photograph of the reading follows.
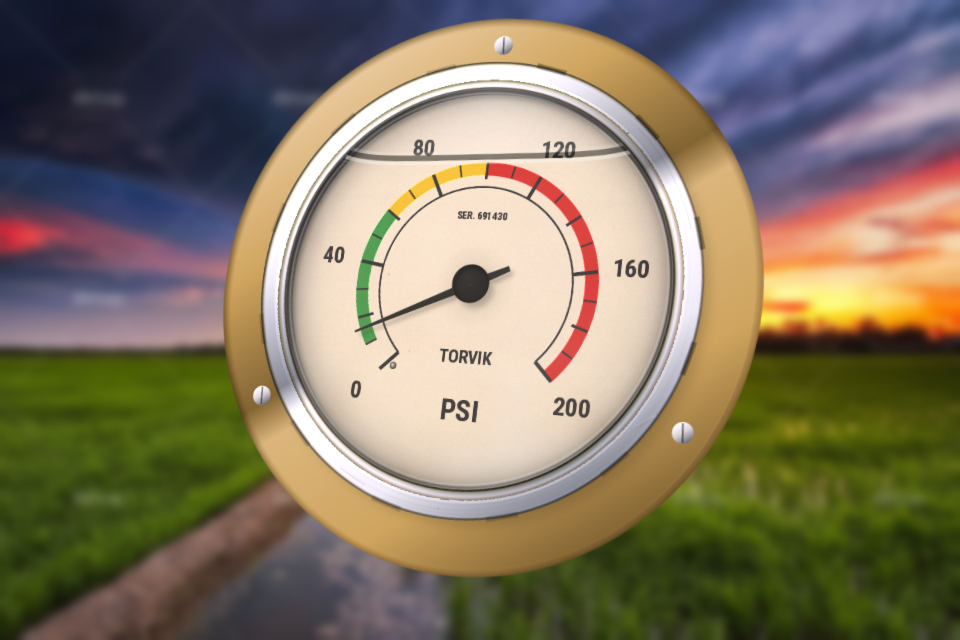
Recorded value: 15 psi
